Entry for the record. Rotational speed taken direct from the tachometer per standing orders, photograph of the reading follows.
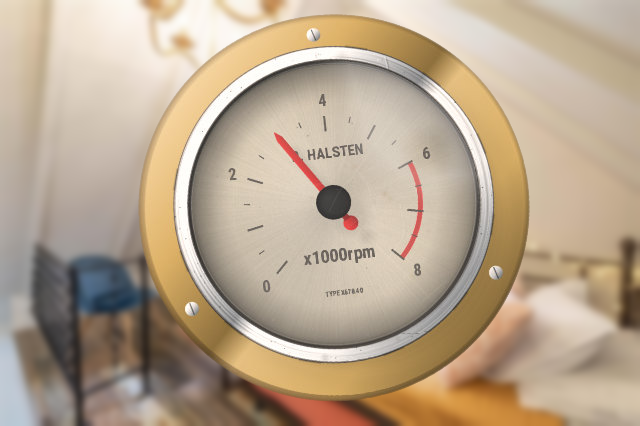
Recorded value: 3000 rpm
